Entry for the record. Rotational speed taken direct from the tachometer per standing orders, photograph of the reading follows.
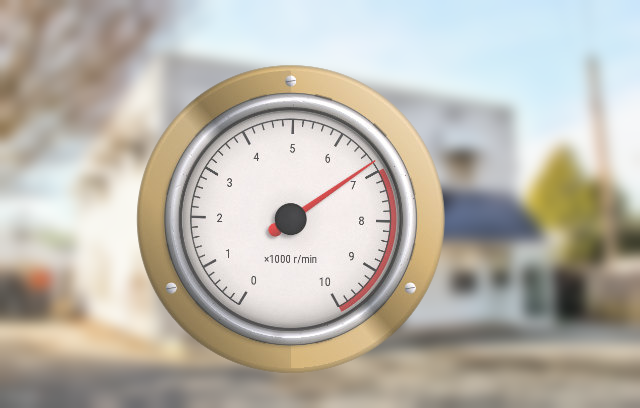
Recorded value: 6800 rpm
